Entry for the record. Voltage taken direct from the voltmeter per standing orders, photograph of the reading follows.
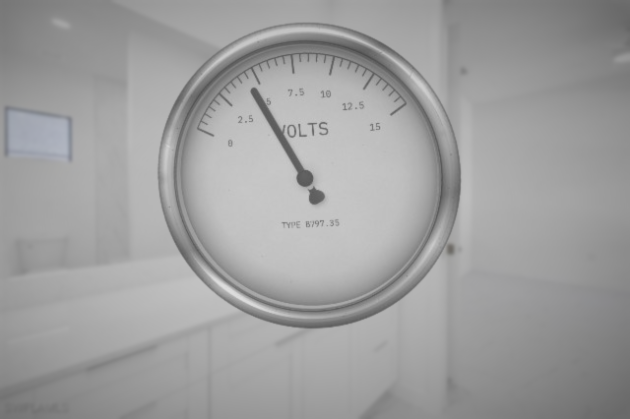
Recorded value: 4.5 V
